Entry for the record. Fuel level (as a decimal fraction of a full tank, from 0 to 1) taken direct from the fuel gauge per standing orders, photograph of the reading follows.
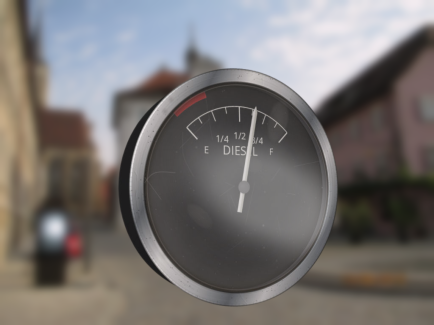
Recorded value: 0.625
